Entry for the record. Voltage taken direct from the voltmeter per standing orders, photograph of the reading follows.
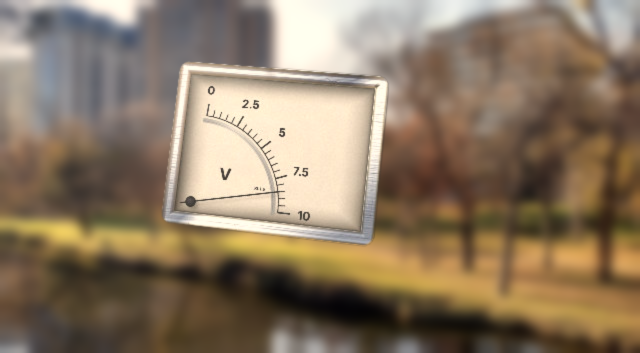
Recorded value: 8.5 V
